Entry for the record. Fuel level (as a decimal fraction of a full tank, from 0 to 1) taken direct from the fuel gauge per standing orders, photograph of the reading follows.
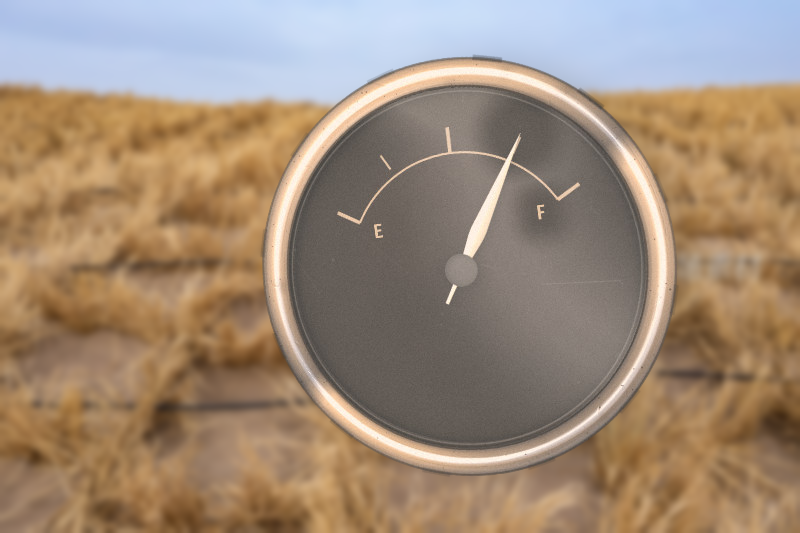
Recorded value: 0.75
